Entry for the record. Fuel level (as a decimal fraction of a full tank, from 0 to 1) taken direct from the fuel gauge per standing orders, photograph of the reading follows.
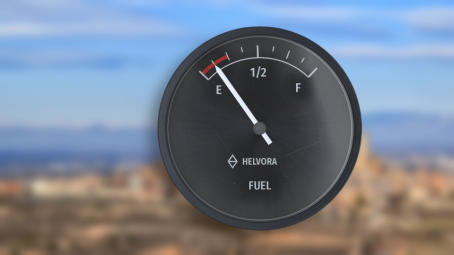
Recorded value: 0.125
